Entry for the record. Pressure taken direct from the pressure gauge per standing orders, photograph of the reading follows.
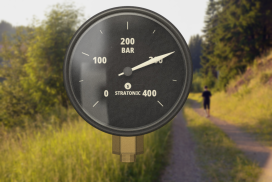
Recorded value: 300 bar
